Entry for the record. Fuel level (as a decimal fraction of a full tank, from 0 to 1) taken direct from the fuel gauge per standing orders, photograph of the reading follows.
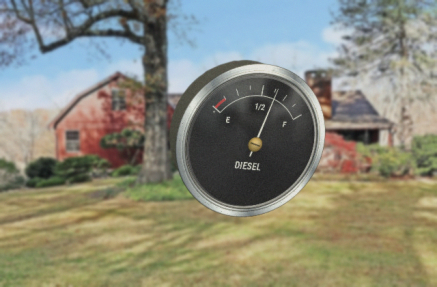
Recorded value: 0.625
